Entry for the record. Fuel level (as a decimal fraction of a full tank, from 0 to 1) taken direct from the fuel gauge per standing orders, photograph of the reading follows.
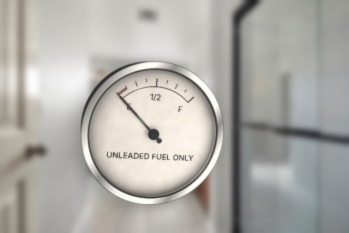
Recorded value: 0
